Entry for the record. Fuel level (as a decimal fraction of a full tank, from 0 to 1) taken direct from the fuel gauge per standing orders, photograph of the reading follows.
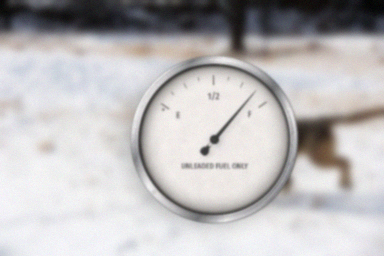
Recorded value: 0.875
